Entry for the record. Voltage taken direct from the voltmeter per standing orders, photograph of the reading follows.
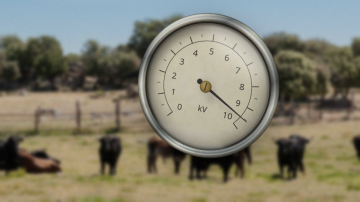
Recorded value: 9.5 kV
